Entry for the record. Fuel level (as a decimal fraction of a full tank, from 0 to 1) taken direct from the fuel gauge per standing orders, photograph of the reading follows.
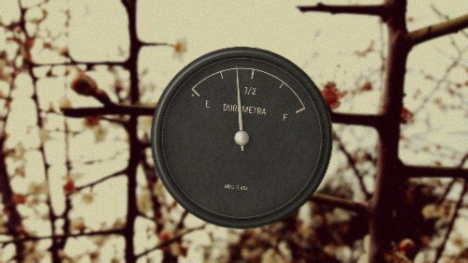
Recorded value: 0.375
